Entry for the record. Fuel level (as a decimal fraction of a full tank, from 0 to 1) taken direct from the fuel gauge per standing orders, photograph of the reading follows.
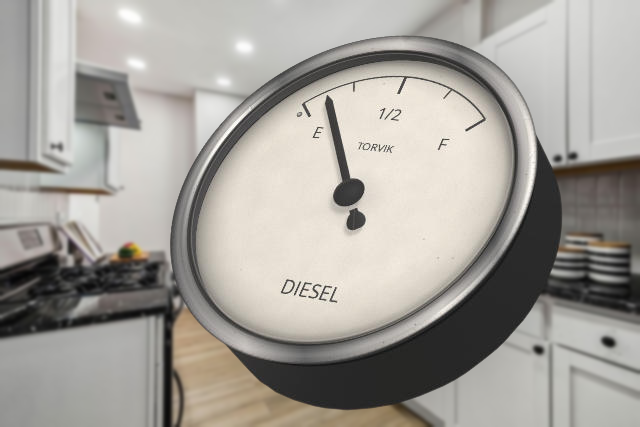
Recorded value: 0.125
